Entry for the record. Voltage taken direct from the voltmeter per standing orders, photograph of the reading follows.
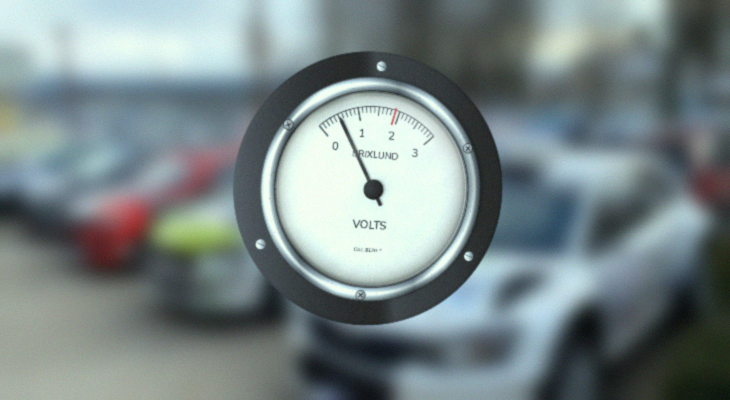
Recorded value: 0.5 V
